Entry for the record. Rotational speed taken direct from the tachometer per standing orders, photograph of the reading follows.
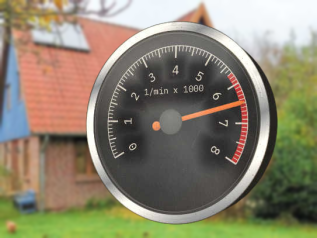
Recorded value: 6500 rpm
